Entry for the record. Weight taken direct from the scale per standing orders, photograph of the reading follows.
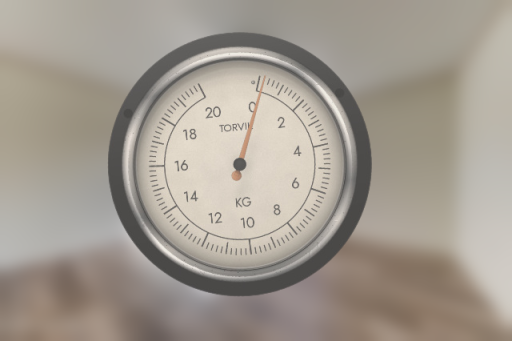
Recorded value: 0.2 kg
